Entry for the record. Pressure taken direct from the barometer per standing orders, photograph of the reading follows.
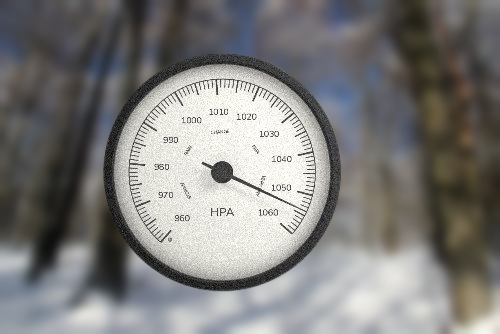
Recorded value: 1054 hPa
